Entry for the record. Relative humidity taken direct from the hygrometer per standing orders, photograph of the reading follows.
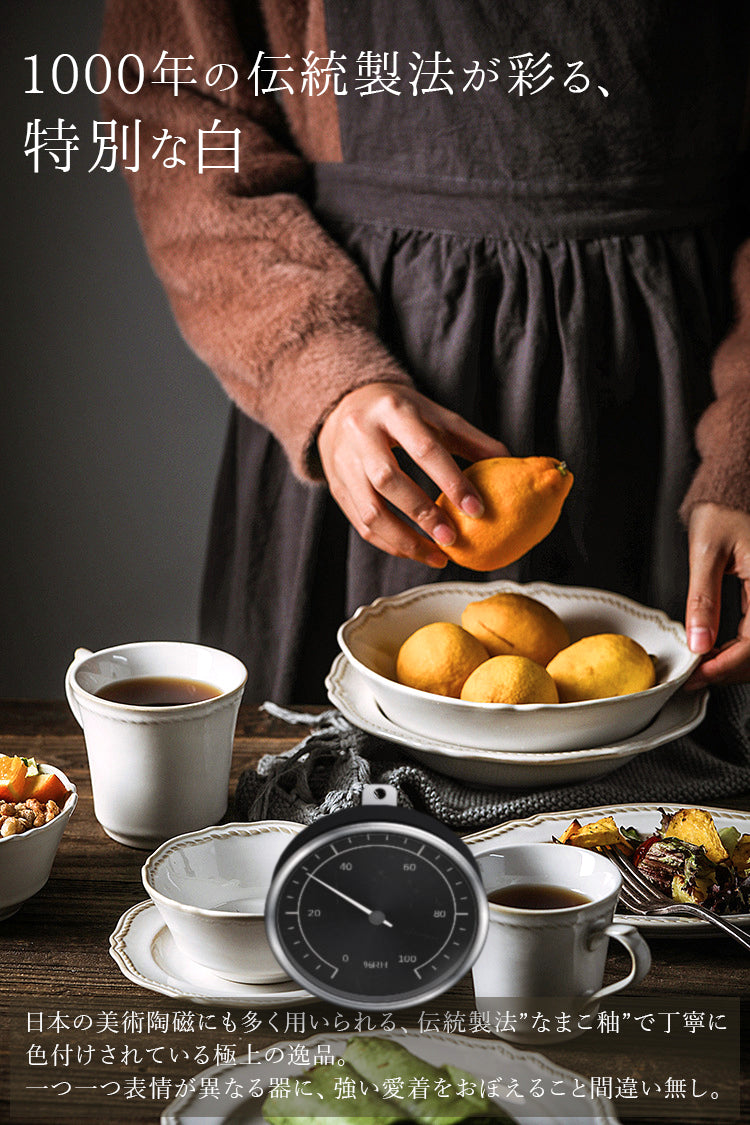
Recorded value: 32 %
